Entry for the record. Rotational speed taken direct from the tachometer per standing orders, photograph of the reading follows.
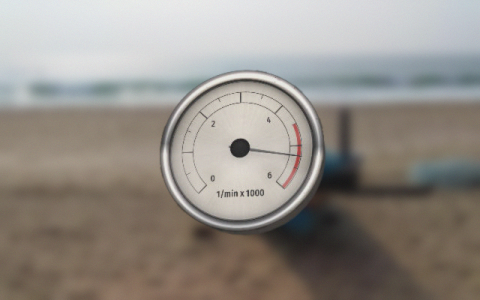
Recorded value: 5250 rpm
